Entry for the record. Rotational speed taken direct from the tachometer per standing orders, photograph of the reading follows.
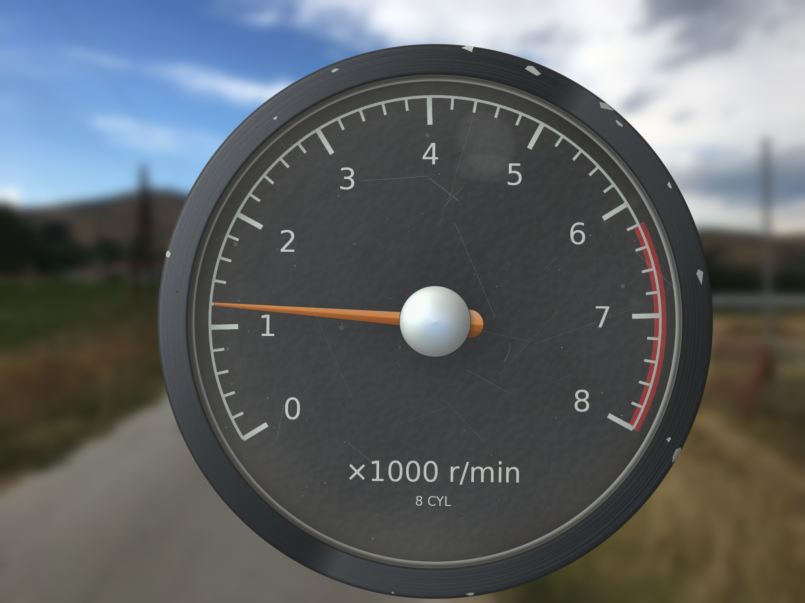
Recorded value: 1200 rpm
